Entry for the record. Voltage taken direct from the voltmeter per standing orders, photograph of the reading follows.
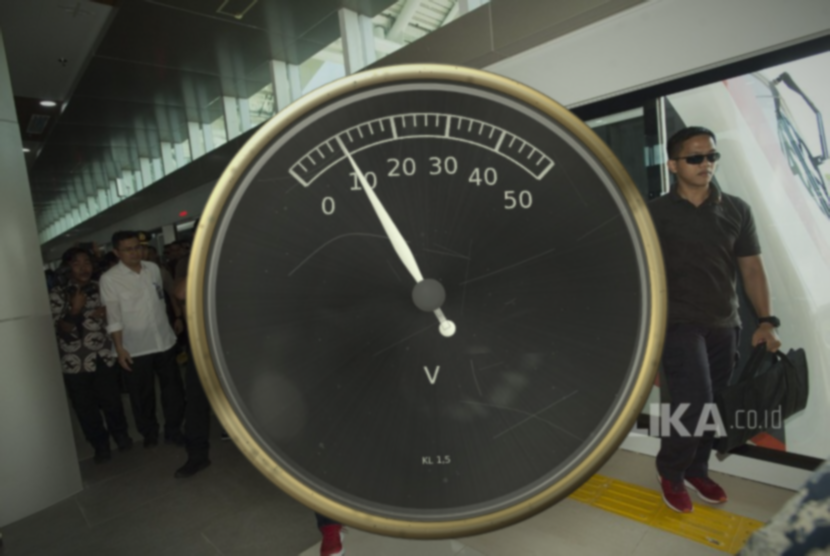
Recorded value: 10 V
